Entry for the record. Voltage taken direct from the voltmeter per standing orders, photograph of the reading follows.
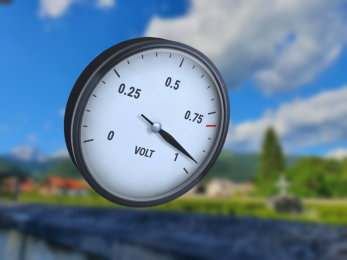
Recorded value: 0.95 V
